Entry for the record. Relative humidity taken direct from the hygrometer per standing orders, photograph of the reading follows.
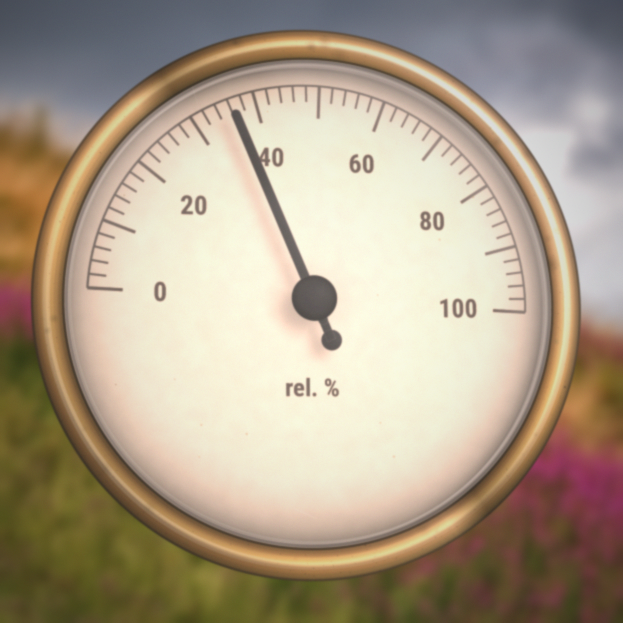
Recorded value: 36 %
